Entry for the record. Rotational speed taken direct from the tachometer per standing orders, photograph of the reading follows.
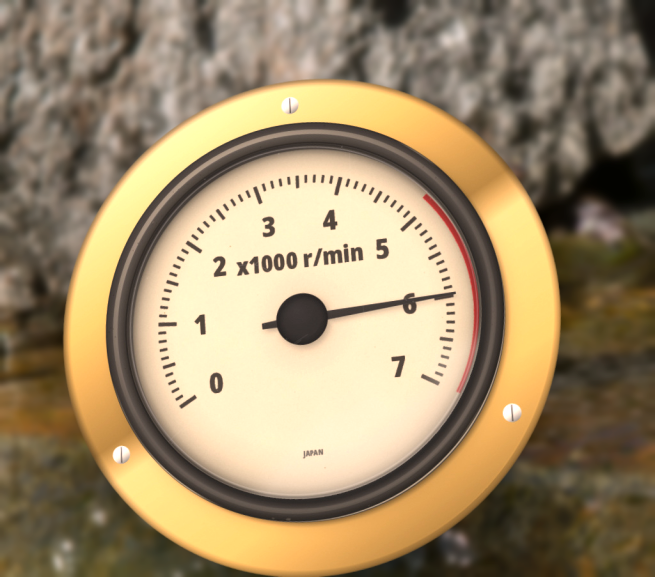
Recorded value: 6000 rpm
